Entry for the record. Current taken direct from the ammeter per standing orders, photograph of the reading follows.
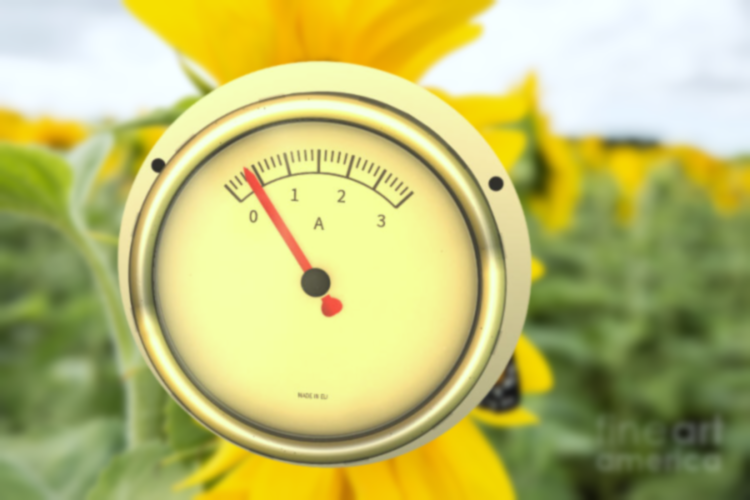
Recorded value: 0.4 A
